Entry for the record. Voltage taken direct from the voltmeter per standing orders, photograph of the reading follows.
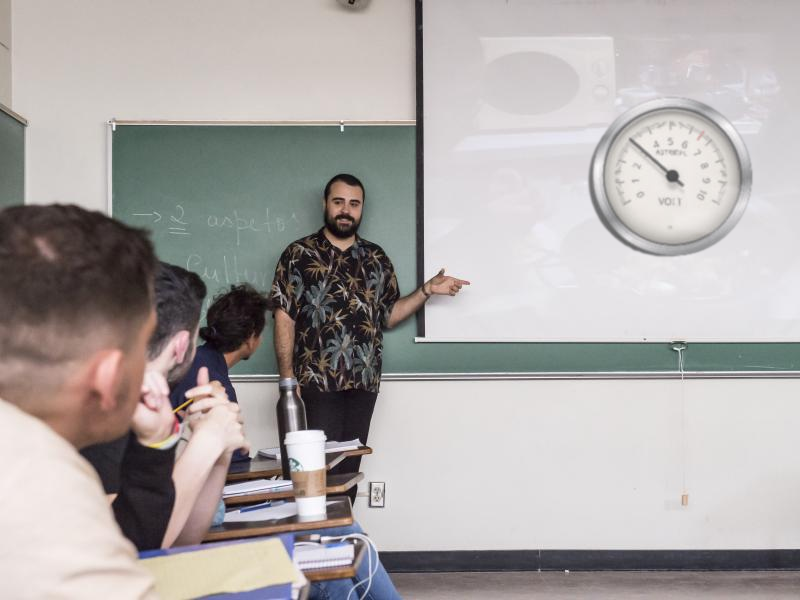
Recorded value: 3 V
